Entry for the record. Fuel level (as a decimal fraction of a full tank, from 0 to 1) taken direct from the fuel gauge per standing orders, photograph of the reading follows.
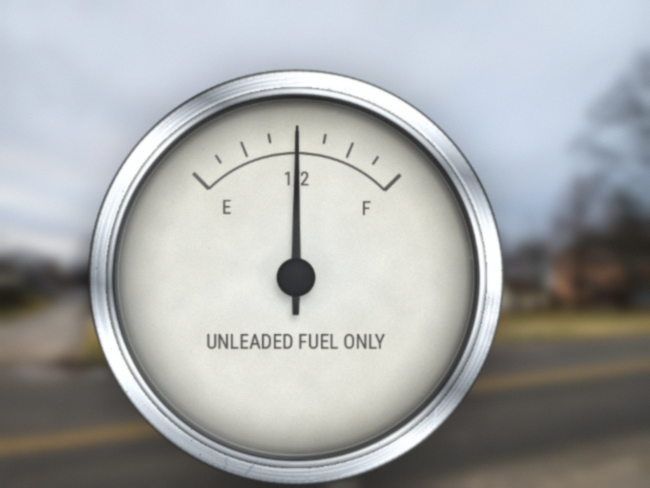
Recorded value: 0.5
